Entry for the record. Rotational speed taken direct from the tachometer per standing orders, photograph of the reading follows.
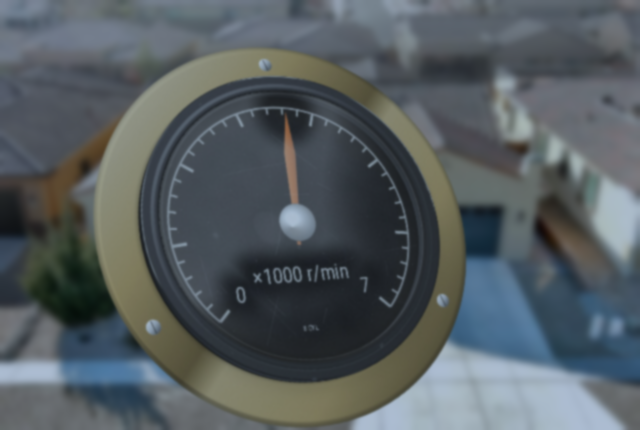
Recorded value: 3600 rpm
